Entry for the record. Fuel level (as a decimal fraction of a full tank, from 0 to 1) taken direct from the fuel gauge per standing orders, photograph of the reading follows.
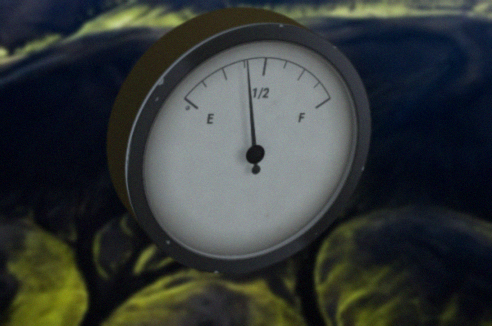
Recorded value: 0.375
